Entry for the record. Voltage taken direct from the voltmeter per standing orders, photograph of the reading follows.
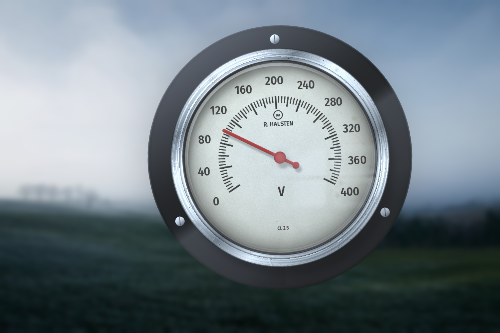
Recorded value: 100 V
